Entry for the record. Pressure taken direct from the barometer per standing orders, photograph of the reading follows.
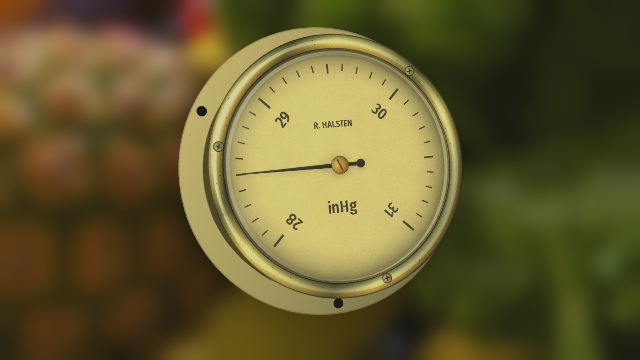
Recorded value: 28.5 inHg
